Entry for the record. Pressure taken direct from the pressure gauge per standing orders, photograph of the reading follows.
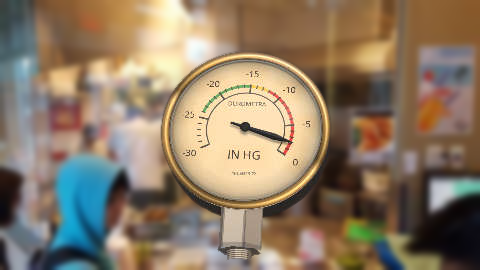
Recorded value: -2 inHg
